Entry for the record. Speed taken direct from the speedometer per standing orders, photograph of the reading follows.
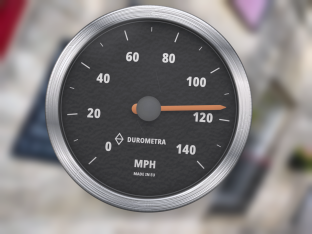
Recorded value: 115 mph
